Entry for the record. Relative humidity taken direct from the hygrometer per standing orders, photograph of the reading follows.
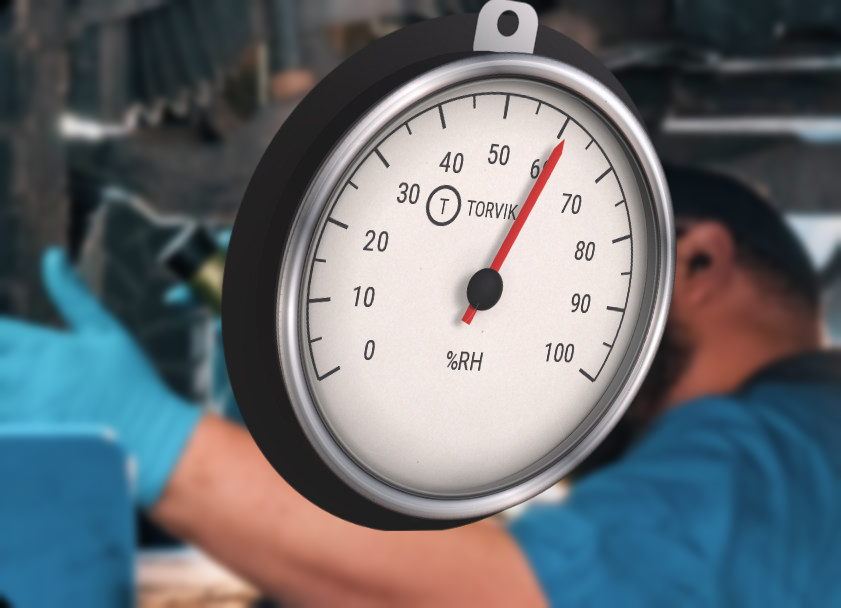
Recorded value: 60 %
